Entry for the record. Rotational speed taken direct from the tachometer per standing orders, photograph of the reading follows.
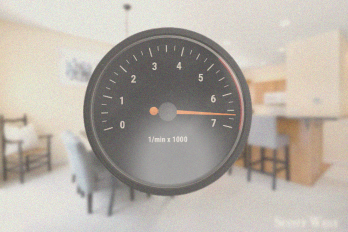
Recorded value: 6625 rpm
